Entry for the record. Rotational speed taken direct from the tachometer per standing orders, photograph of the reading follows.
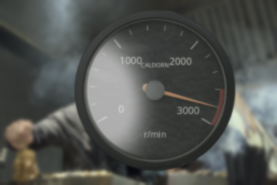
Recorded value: 2800 rpm
